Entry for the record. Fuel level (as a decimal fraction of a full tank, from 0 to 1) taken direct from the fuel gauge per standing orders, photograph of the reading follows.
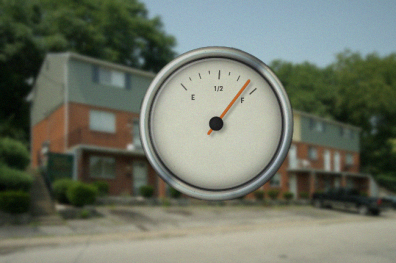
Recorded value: 0.875
